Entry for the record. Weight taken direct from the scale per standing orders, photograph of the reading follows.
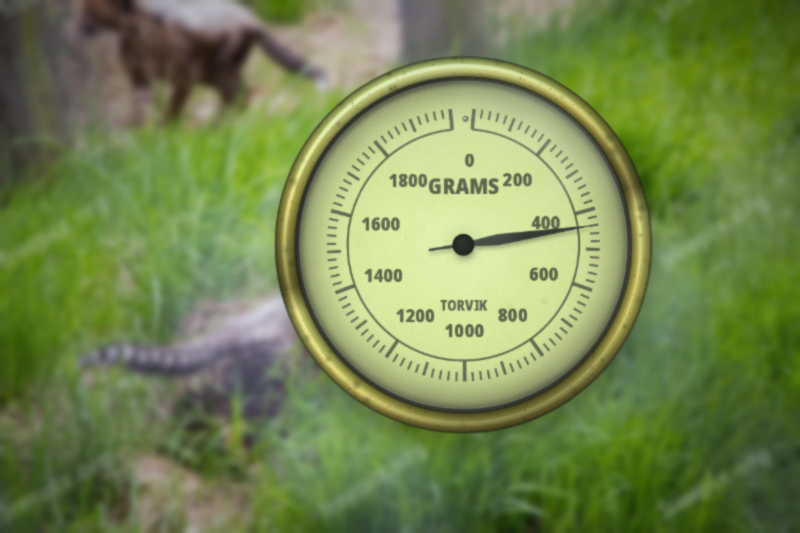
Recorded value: 440 g
